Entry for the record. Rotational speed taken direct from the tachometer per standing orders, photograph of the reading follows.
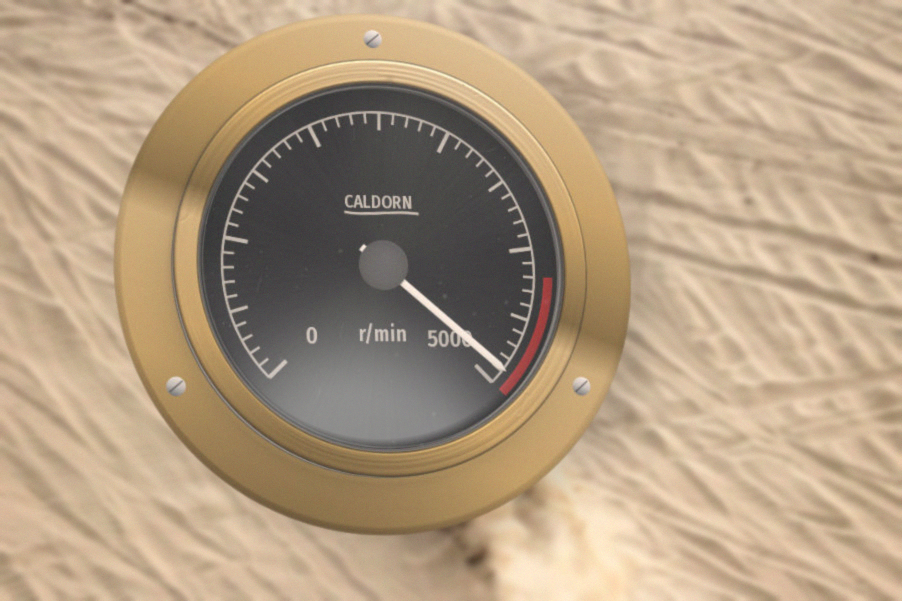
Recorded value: 4900 rpm
